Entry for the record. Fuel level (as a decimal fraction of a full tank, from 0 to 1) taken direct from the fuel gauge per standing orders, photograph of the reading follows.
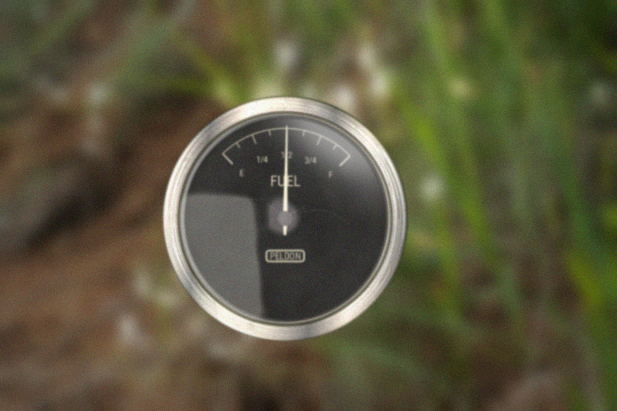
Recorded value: 0.5
